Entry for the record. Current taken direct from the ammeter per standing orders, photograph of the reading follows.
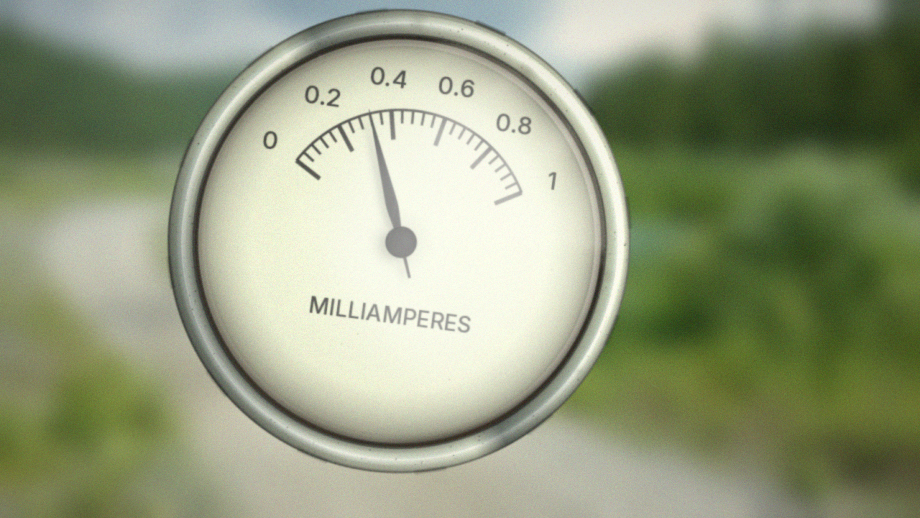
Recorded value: 0.32 mA
